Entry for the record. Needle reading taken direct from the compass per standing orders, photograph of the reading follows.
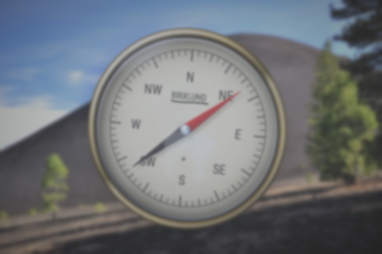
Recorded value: 50 °
